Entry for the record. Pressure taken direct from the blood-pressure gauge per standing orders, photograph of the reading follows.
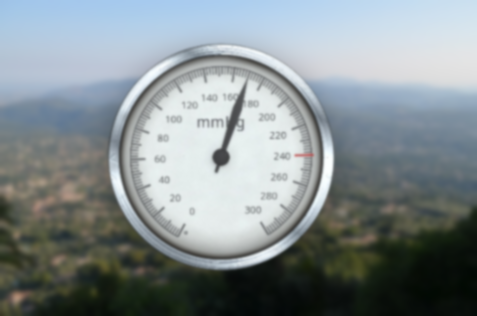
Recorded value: 170 mmHg
